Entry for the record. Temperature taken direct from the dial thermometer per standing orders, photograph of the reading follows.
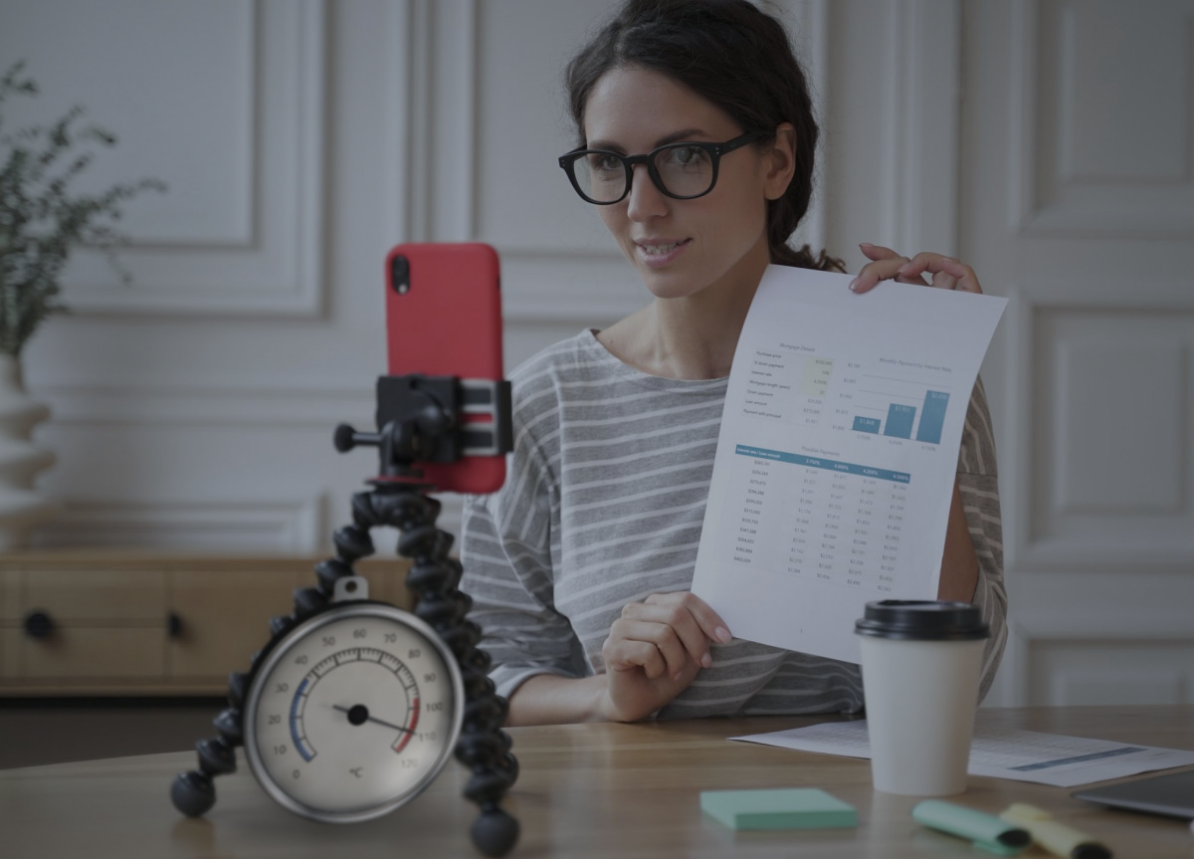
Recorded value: 110 °C
